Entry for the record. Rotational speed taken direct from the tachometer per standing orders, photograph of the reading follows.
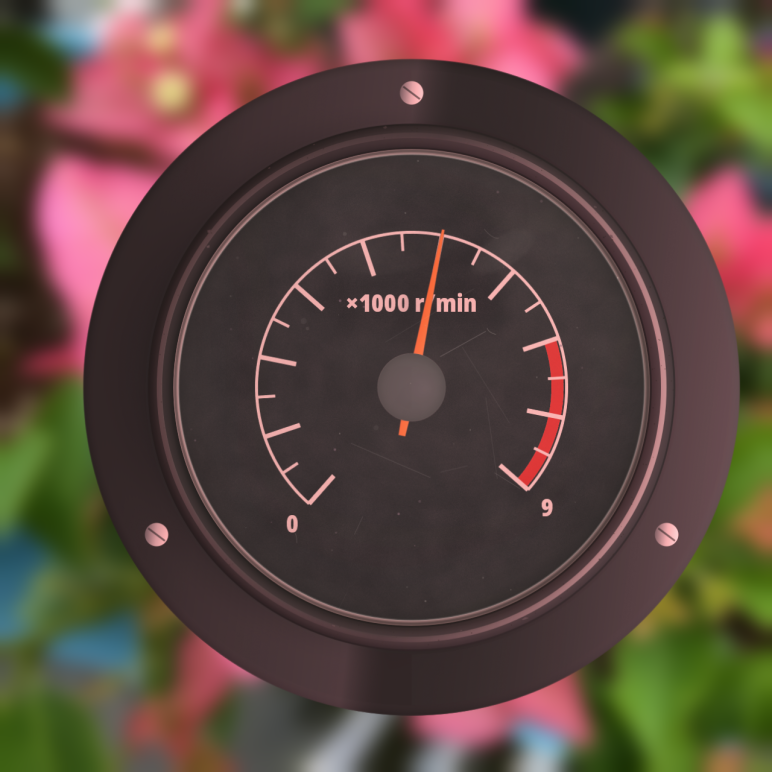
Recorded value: 5000 rpm
